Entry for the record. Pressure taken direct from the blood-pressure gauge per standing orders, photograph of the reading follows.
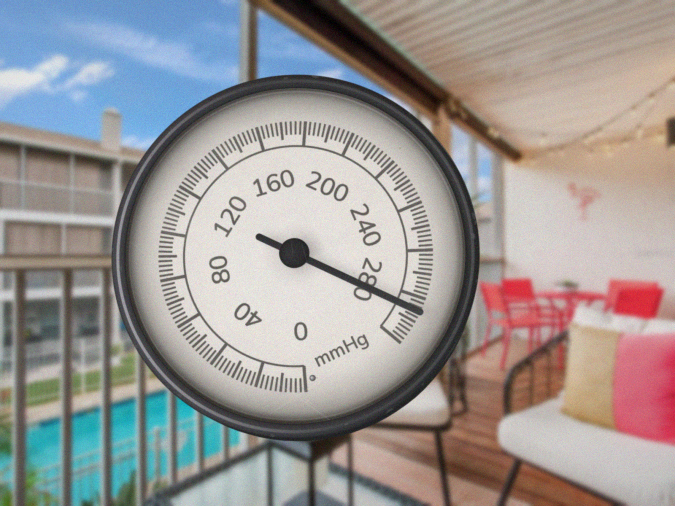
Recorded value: 286 mmHg
